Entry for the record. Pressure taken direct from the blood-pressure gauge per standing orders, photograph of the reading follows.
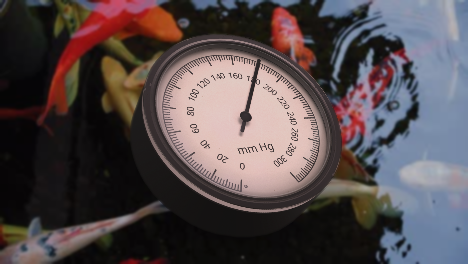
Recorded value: 180 mmHg
